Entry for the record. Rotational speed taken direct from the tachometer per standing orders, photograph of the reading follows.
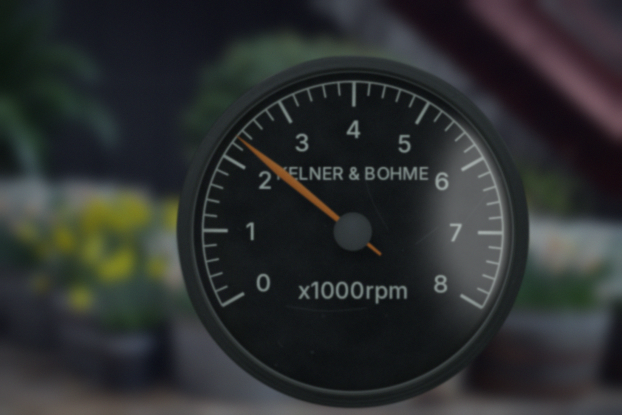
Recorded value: 2300 rpm
